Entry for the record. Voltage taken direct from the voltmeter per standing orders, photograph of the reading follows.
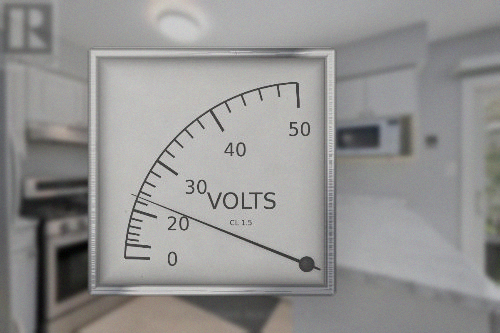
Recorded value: 23 V
